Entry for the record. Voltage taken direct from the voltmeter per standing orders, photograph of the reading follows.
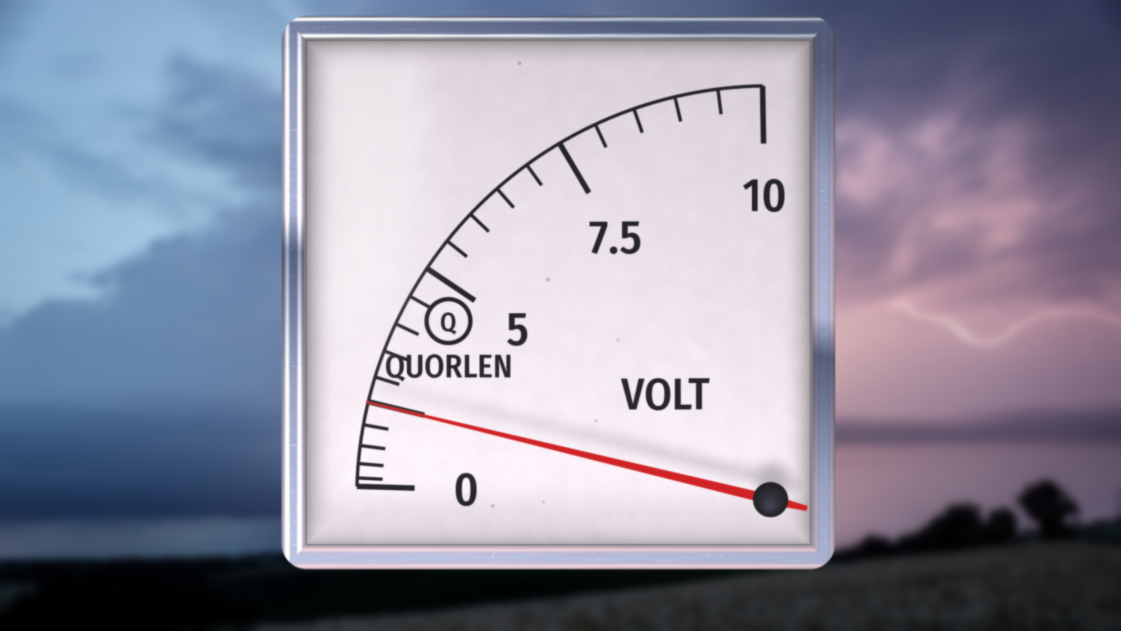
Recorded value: 2.5 V
